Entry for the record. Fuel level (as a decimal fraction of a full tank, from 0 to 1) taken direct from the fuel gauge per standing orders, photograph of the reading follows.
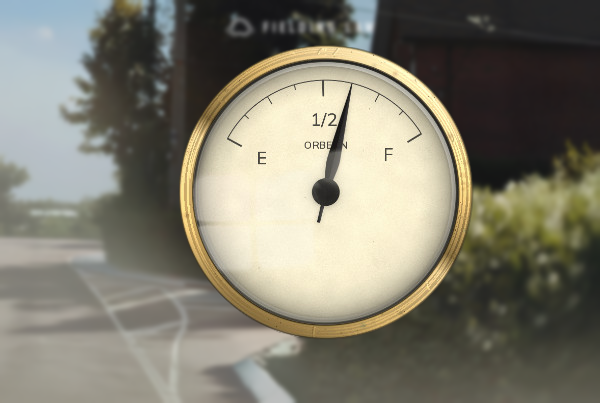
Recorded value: 0.625
